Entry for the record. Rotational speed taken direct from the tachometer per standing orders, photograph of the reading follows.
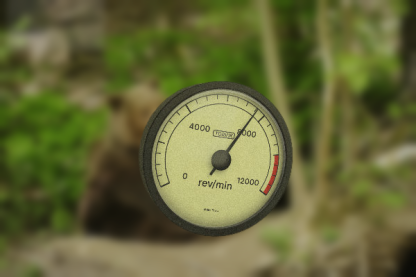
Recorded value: 7500 rpm
